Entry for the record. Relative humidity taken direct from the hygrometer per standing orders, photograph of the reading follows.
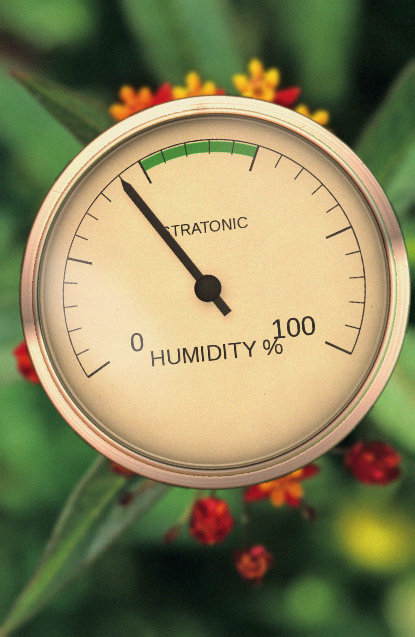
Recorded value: 36 %
